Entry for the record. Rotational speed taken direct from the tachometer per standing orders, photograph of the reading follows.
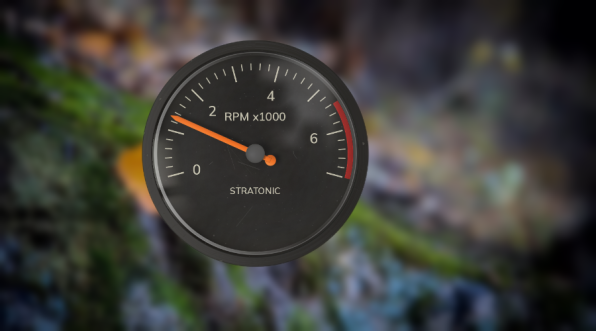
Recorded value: 1300 rpm
